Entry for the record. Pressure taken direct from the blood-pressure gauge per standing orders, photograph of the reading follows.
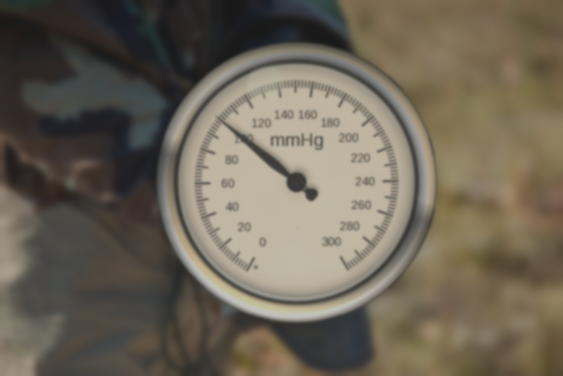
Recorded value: 100 mmHg
